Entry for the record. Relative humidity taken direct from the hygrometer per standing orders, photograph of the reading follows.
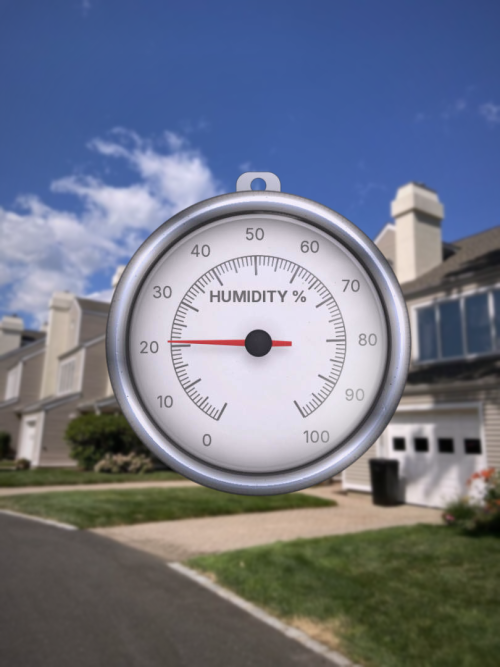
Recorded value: 21 %
